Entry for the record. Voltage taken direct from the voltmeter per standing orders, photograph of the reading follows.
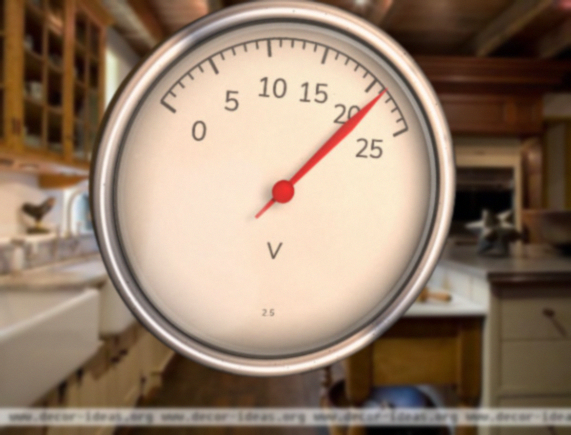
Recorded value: 21 V
